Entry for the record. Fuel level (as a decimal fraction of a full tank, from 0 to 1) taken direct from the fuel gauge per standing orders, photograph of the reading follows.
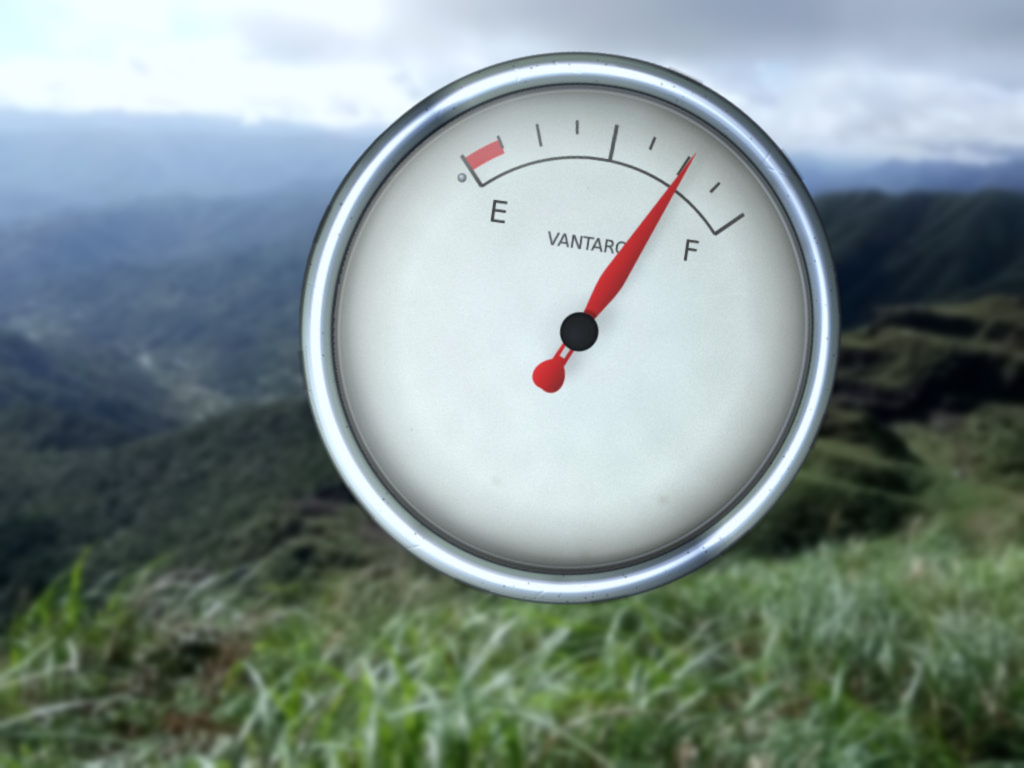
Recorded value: 0.75
